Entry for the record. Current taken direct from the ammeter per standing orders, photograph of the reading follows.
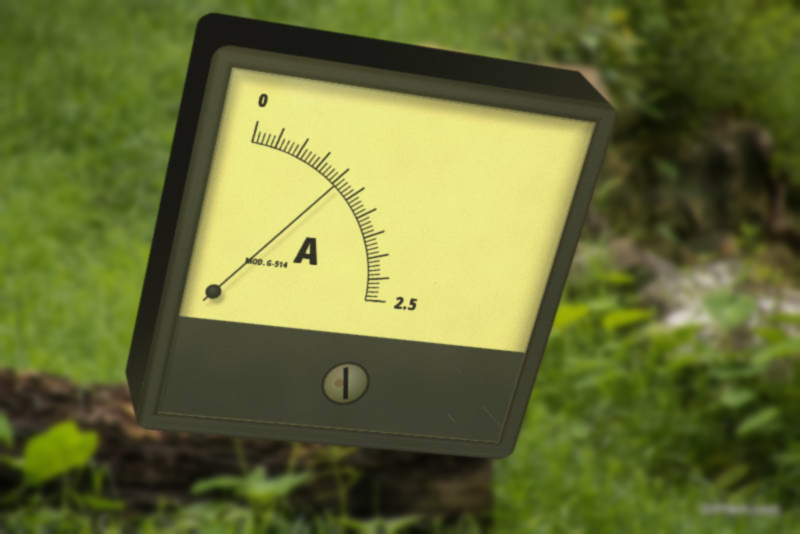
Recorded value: 1 A
